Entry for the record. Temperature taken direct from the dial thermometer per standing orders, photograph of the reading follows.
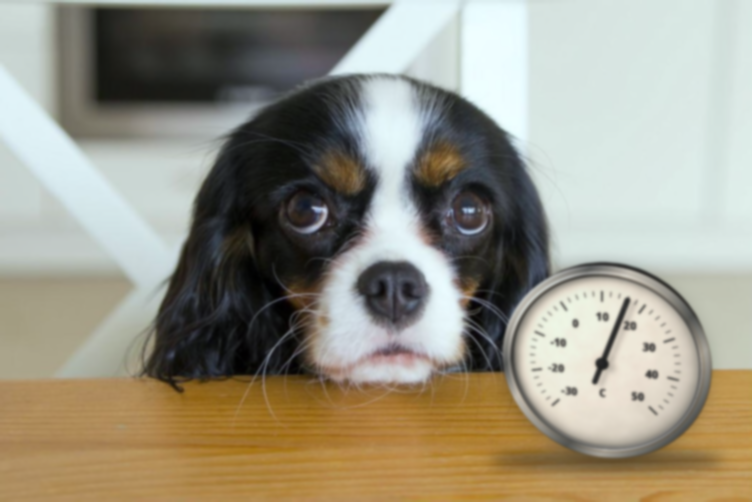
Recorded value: 16 °C
